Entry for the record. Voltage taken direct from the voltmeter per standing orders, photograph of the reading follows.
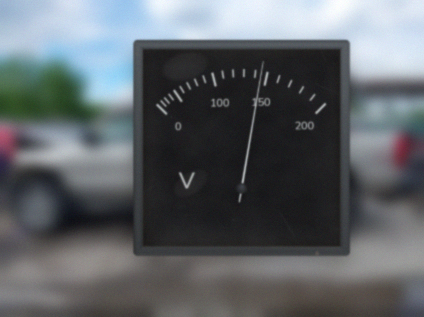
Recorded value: 145 V
